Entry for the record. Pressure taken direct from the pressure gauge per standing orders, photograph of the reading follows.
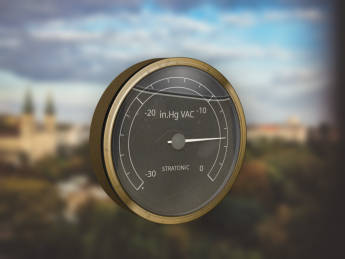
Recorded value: -5 inHg
